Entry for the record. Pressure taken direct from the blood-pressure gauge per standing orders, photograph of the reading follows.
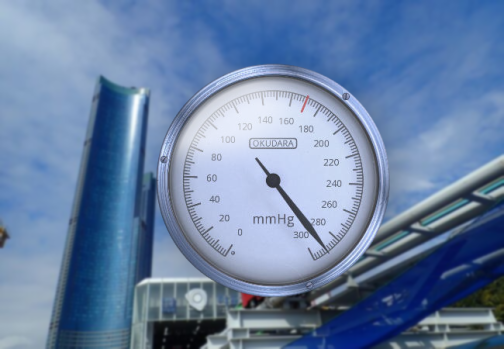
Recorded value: 290 mmHg
